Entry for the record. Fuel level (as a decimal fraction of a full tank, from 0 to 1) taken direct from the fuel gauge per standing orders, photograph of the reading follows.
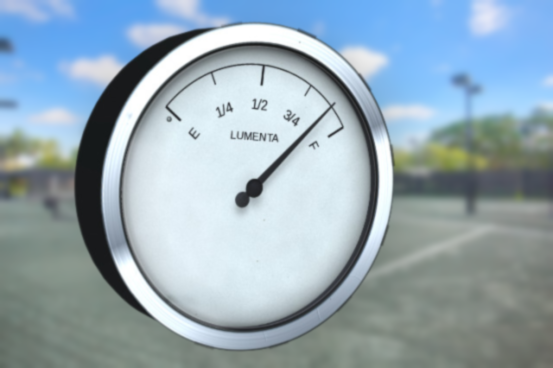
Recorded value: 0.875
